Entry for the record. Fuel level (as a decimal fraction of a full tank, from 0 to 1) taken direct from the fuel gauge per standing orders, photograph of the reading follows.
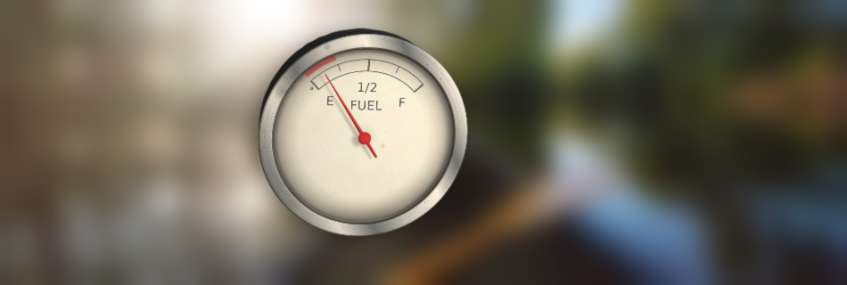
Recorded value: 0.125
